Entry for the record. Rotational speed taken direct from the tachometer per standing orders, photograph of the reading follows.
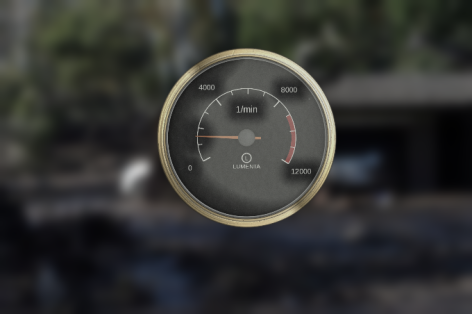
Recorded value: 1500 rpm
